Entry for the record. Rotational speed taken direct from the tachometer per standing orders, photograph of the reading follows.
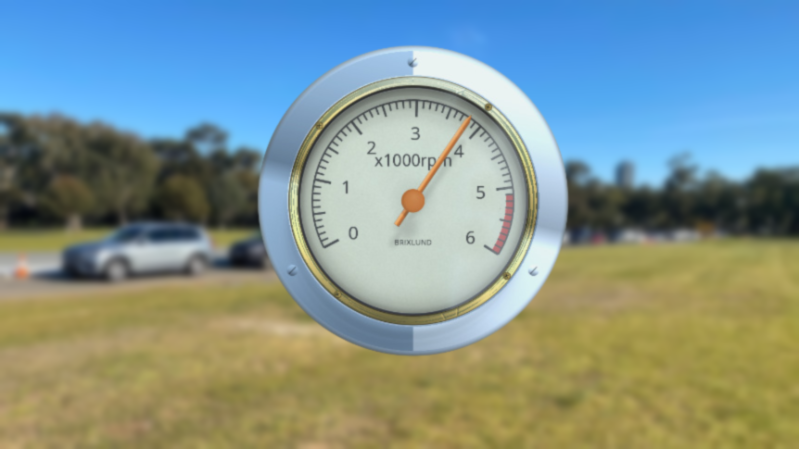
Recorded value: 3800 rpm
